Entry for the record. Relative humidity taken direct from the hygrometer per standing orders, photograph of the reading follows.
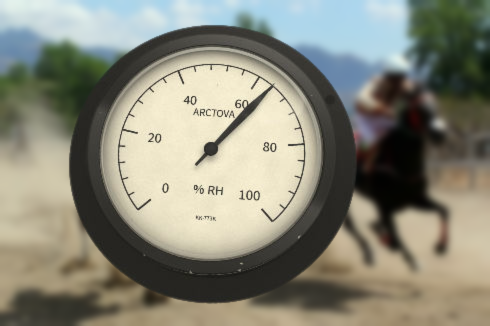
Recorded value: 64 %
